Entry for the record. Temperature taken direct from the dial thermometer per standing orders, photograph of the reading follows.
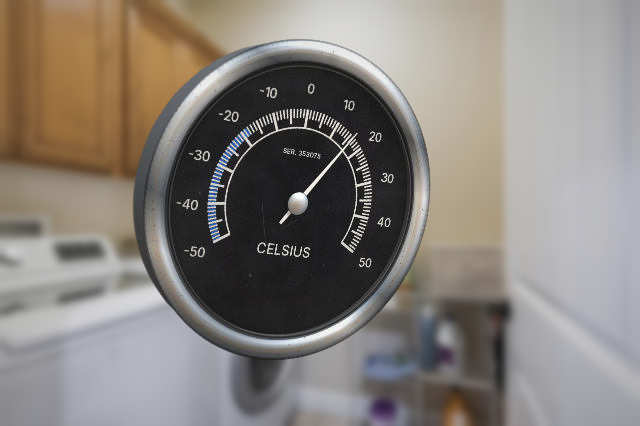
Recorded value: 15 °C
